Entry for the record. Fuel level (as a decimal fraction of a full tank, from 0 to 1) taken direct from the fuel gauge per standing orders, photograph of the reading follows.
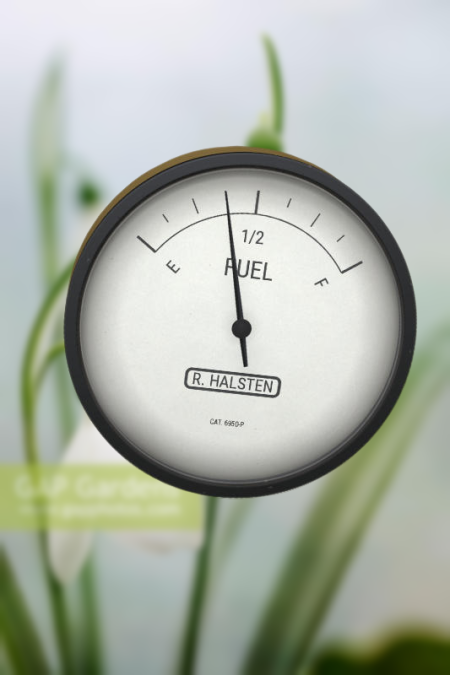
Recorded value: 0.375
